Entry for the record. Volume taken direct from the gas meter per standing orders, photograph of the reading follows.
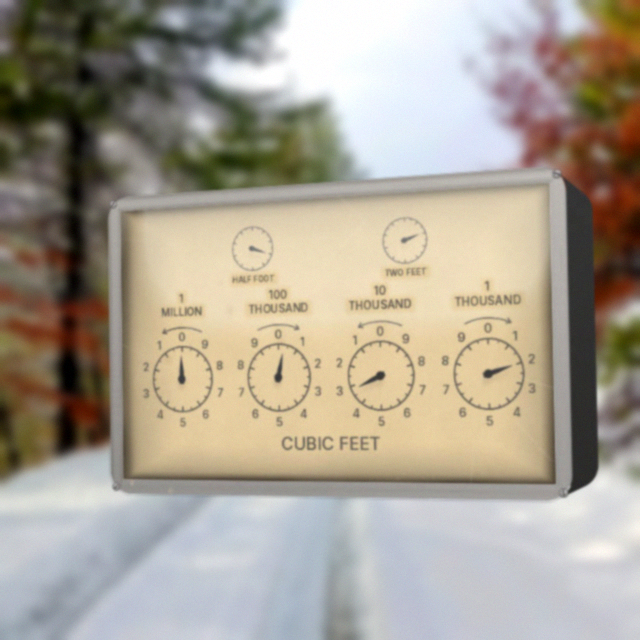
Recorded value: 3200 ft³
